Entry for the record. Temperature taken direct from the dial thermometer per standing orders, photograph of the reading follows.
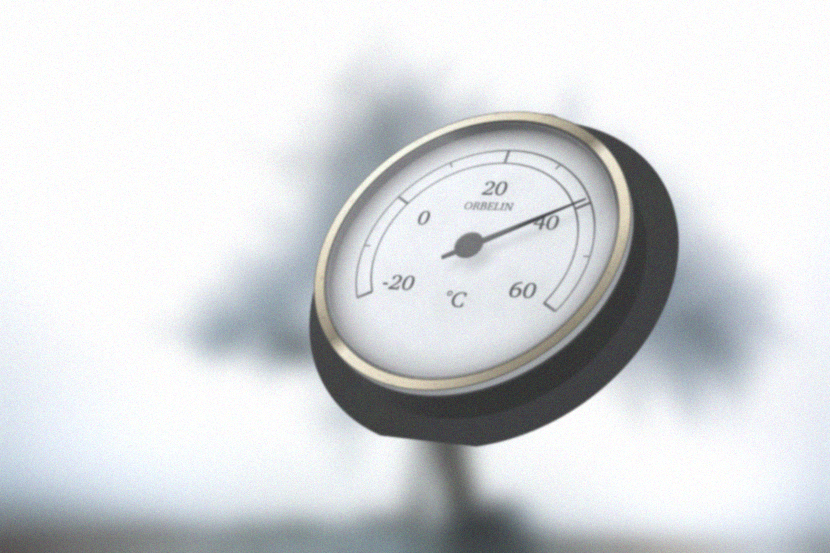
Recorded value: 40 °C
